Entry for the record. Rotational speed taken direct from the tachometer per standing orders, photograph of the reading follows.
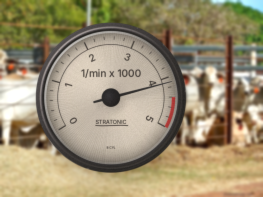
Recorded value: 4100 rpm
